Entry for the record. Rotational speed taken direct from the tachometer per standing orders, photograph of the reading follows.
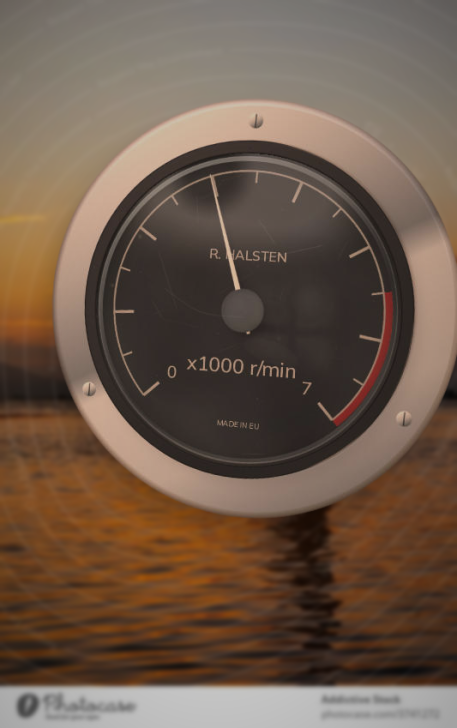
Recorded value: 3000 rpm
